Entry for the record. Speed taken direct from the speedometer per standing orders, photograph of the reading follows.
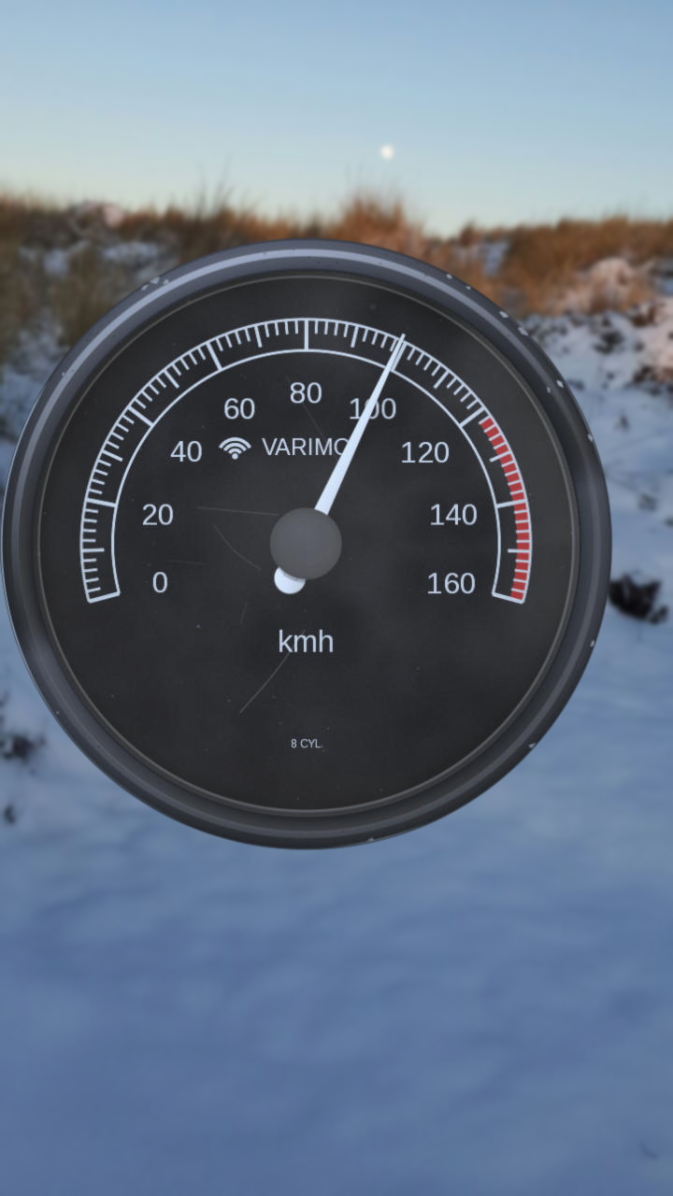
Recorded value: 99 km/h
